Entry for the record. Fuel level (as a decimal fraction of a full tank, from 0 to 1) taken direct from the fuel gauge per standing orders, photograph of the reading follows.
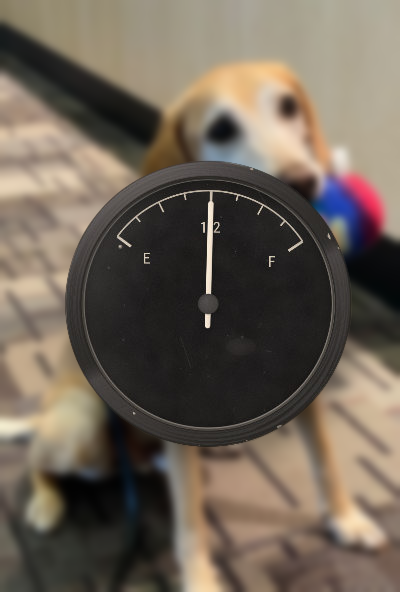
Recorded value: 0.5
